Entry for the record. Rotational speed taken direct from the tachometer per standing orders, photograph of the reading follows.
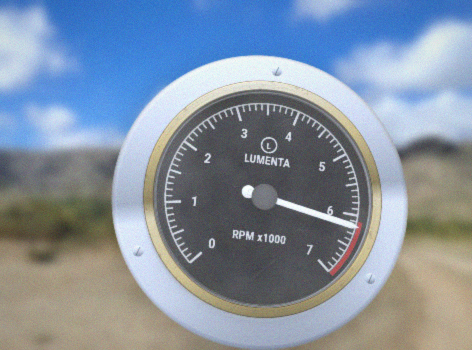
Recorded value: 6200 rpm
